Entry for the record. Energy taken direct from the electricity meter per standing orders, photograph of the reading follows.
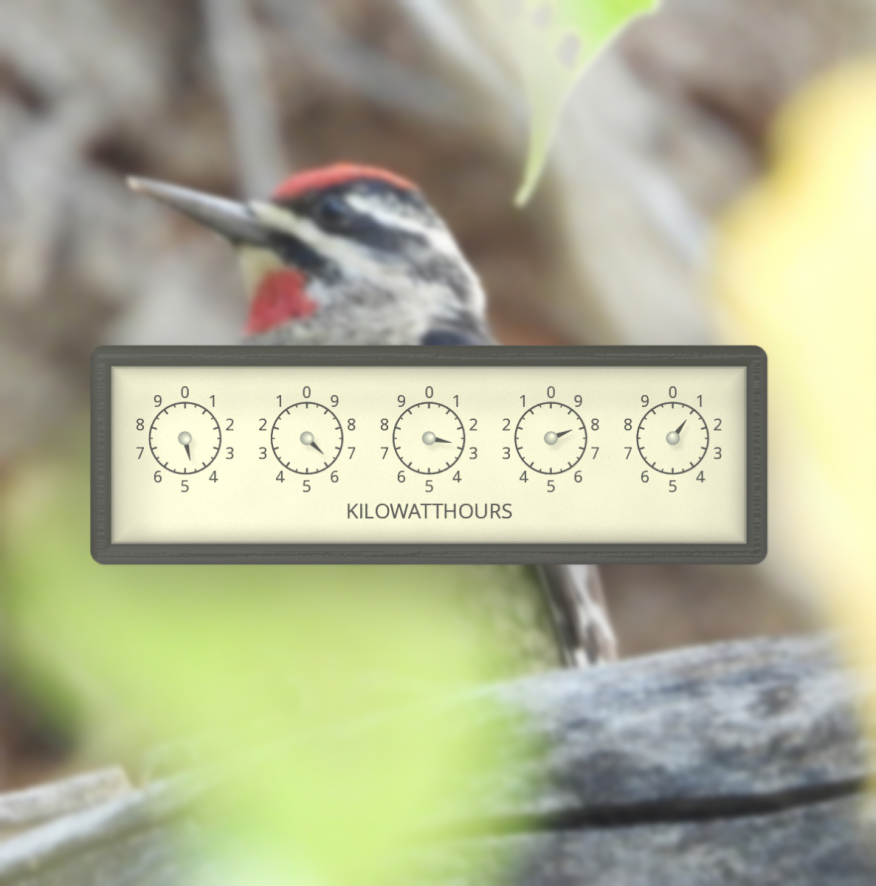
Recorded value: 46281 kWh
